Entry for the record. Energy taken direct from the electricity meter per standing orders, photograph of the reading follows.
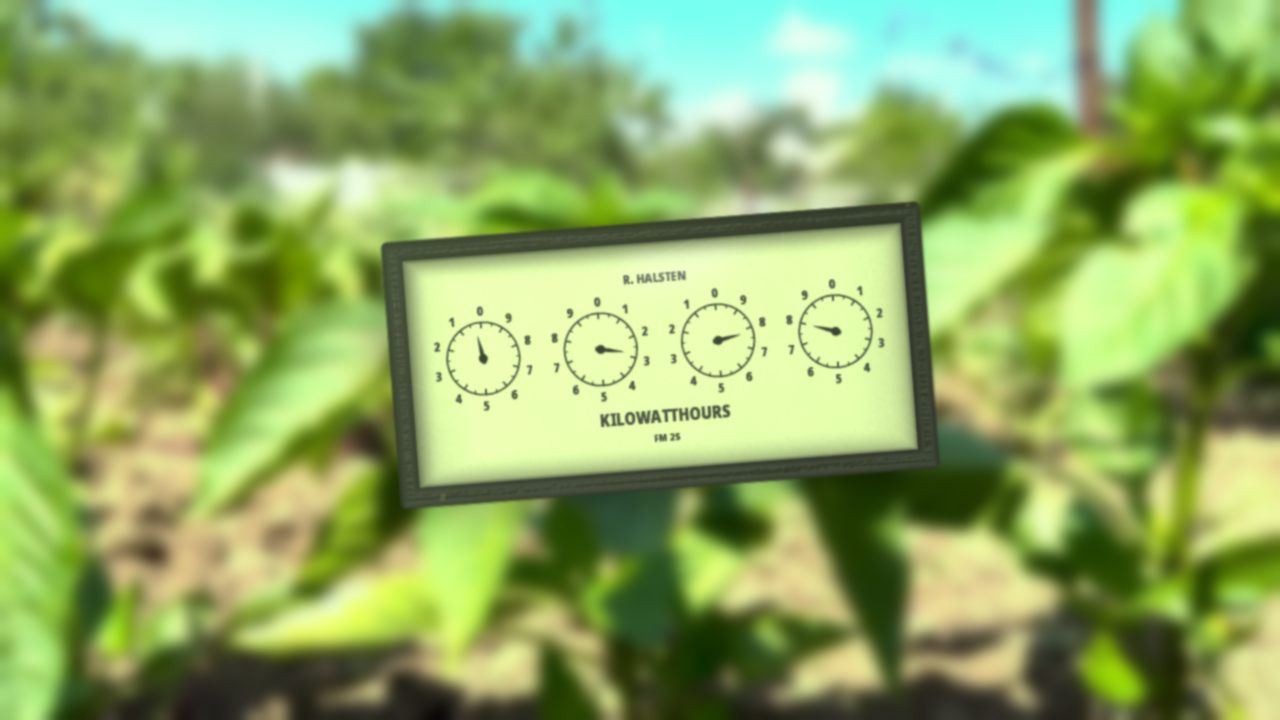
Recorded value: 278 kWh
